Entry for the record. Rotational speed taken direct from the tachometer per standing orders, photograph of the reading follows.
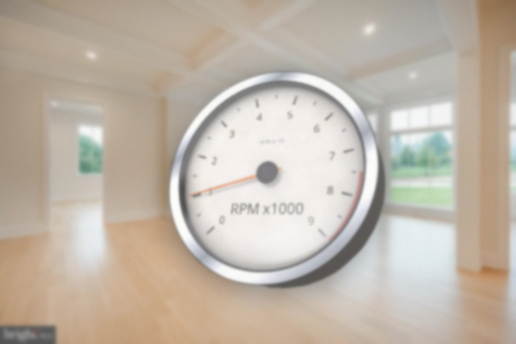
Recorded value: 1000 rpm
